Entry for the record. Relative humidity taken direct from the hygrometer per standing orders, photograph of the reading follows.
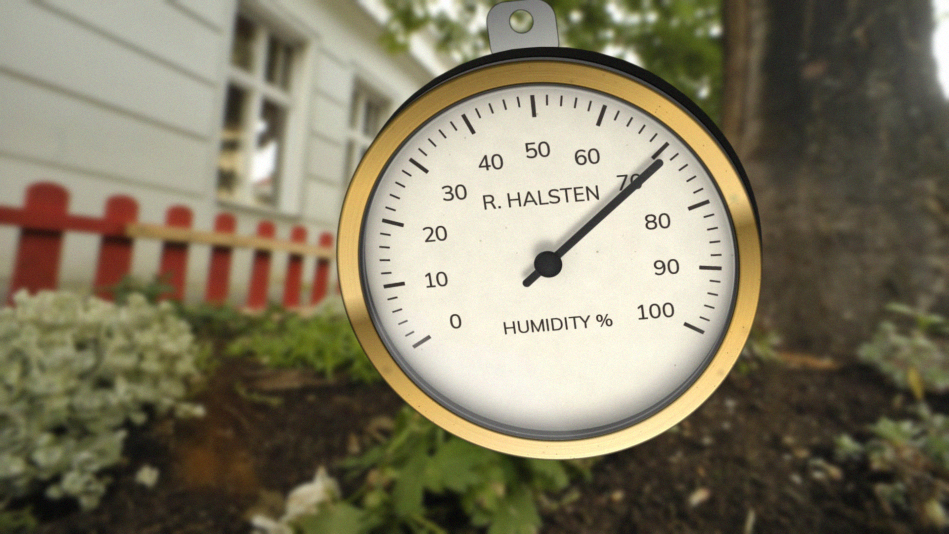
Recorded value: 71 %
